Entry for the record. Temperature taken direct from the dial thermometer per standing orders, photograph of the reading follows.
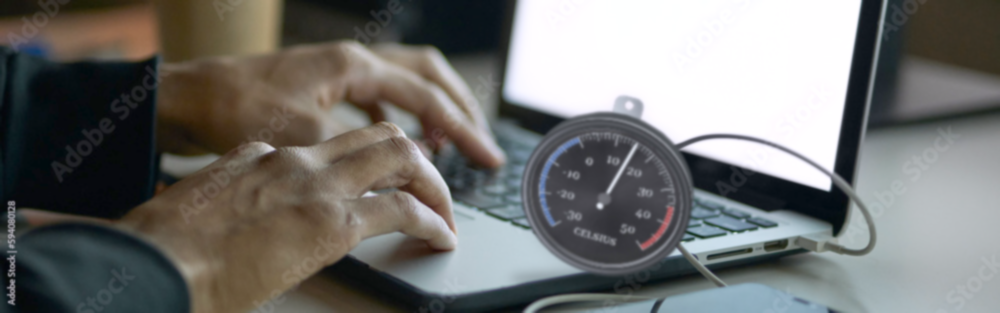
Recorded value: 15 °C
